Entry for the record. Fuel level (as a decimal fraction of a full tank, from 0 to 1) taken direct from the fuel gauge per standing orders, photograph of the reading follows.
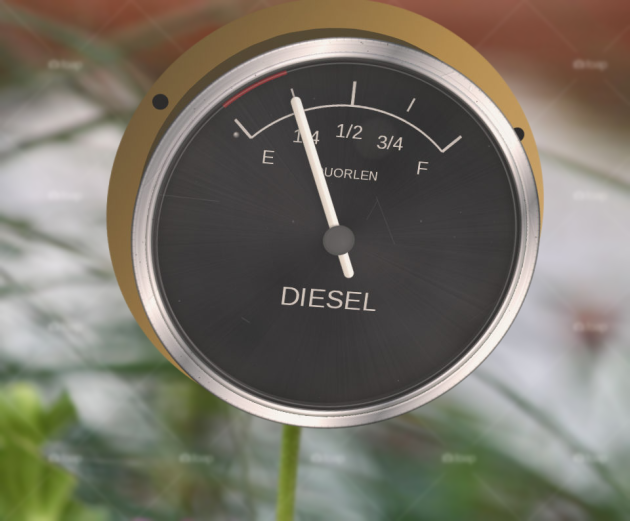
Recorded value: 0.25
